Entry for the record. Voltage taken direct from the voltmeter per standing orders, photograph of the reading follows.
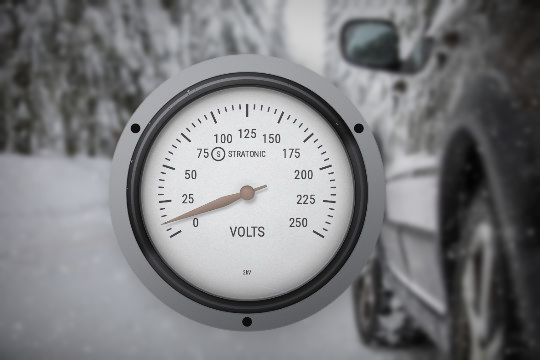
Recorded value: 10 V
